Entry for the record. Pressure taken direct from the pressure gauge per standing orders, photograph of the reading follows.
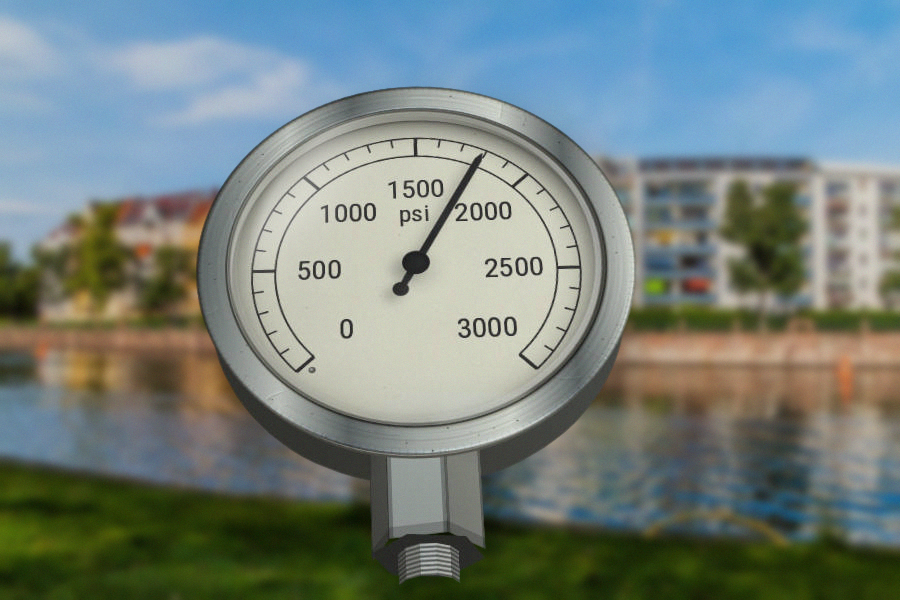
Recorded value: 1800 psi
